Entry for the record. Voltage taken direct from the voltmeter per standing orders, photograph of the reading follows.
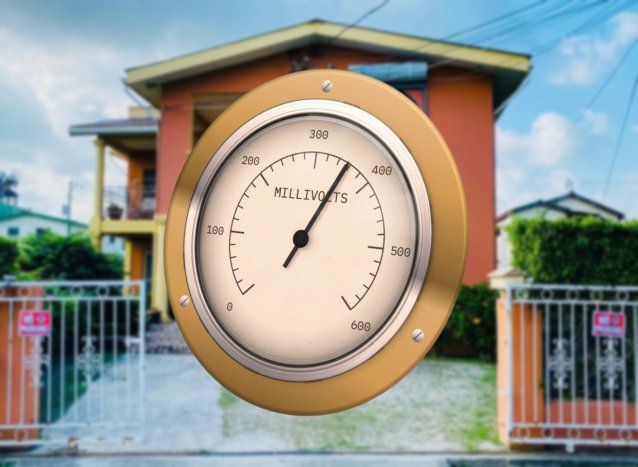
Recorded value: 360 mV
